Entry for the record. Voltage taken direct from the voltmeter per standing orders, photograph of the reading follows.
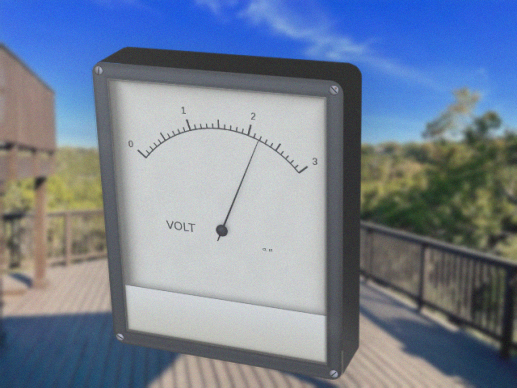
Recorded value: 2.2 V
